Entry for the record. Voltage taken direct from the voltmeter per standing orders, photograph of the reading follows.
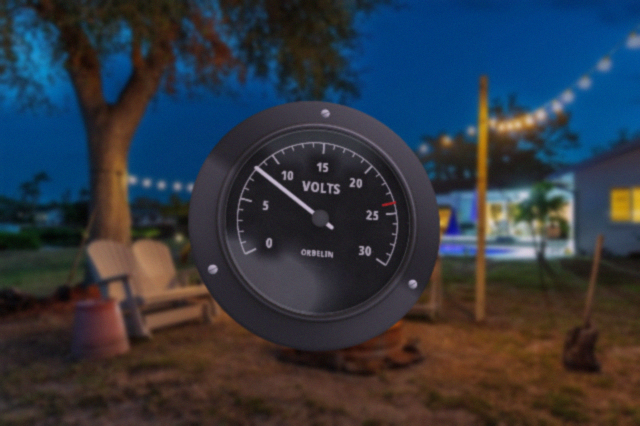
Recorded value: 8 V
